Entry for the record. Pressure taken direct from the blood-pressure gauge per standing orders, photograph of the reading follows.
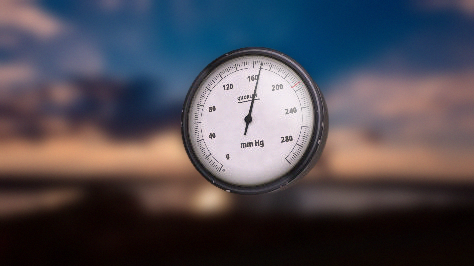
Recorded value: 170 mmHg
